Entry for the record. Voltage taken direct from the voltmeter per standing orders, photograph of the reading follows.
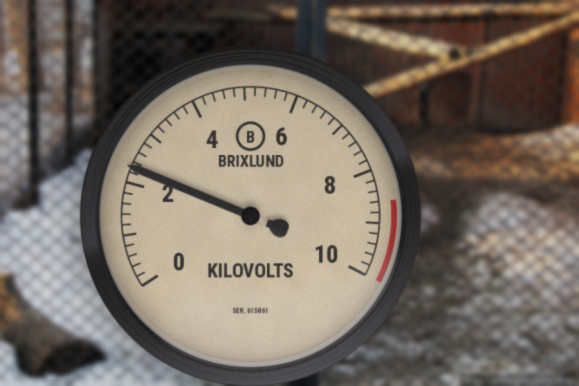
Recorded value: 2.3 kV
